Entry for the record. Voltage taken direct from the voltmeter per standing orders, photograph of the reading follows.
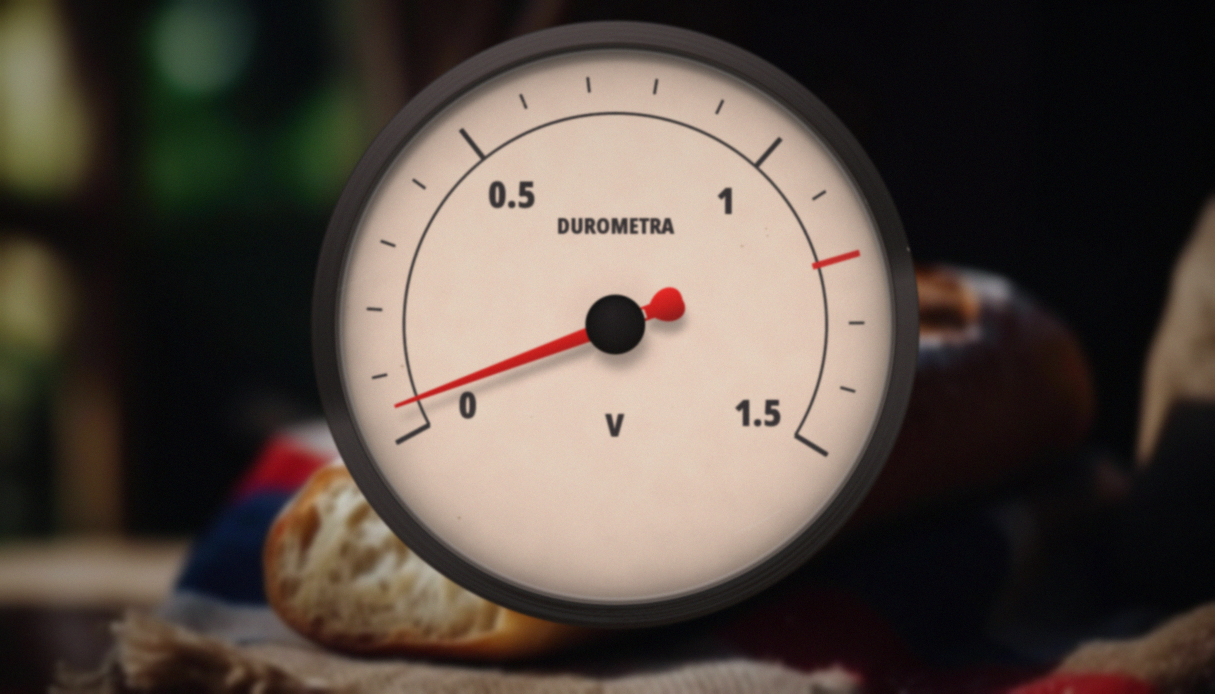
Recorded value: 0.05 V
